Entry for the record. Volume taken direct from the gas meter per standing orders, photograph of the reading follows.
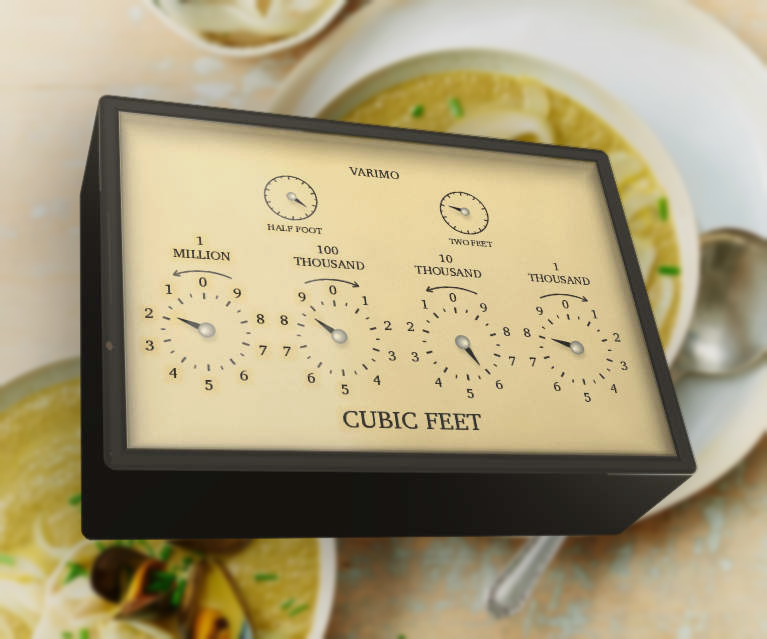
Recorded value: 185800 ft³
